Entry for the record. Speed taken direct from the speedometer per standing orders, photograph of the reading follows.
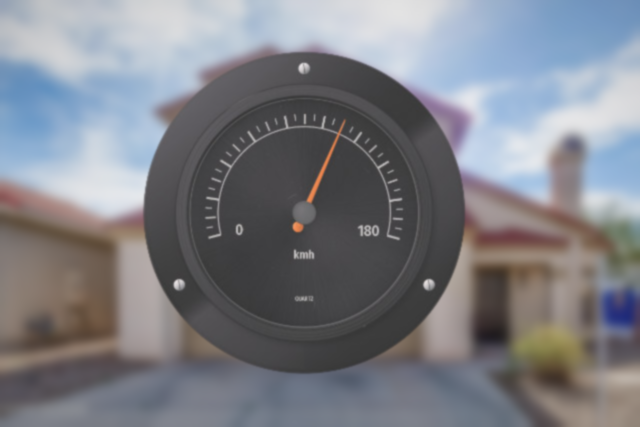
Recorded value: 110 km/h
